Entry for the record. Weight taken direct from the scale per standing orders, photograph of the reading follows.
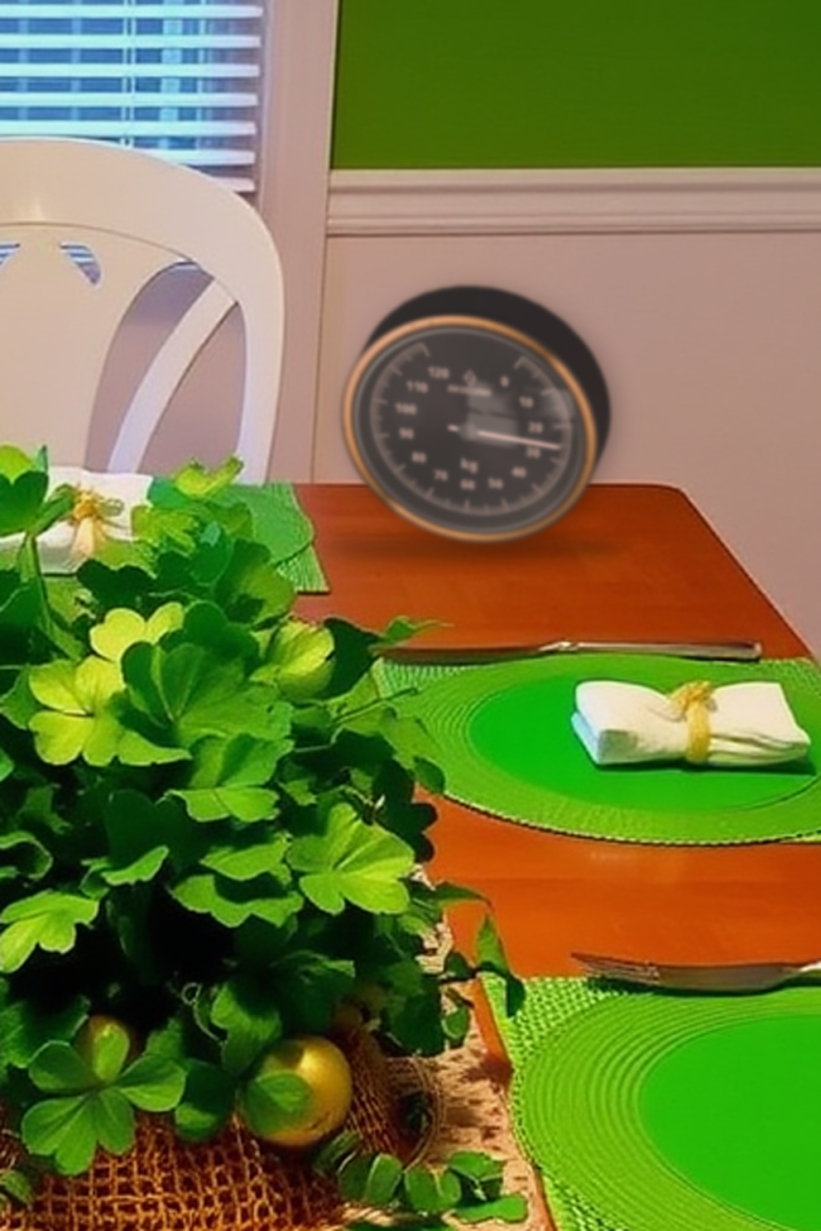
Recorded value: 25 kg
